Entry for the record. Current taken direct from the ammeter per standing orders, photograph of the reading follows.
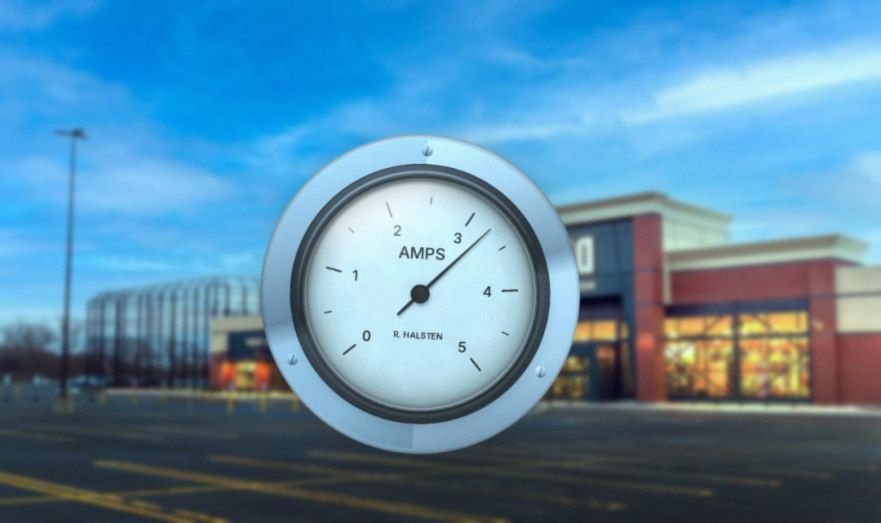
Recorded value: 3.25 A
